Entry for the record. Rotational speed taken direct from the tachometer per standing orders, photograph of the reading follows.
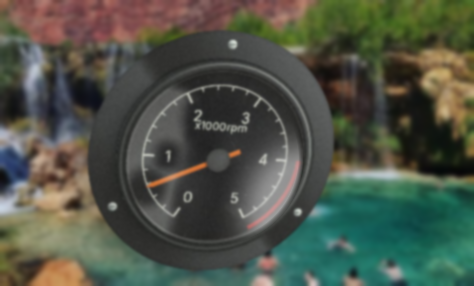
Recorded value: 600 rpm
